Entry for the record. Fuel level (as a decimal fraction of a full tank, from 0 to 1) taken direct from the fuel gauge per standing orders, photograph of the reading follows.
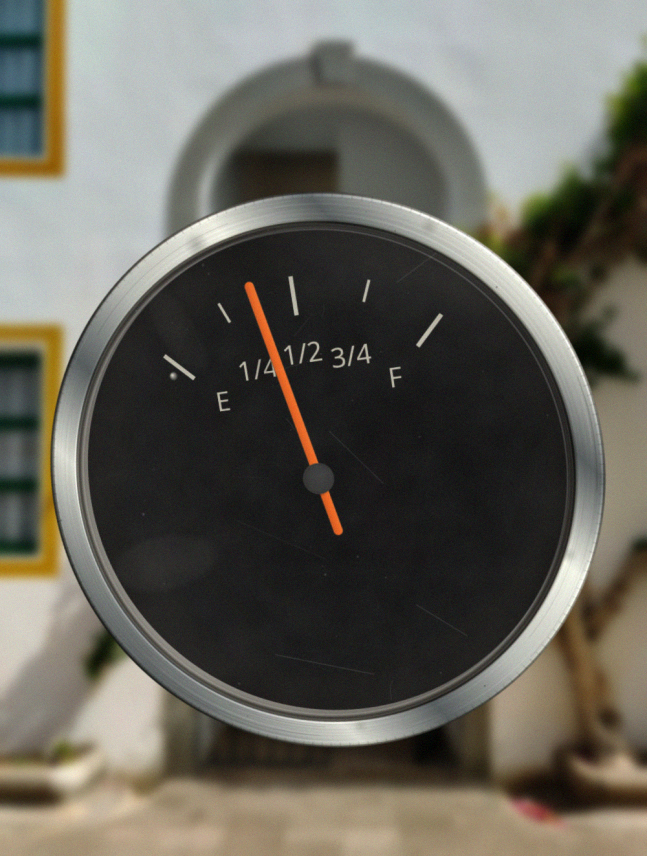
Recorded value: 0.375
